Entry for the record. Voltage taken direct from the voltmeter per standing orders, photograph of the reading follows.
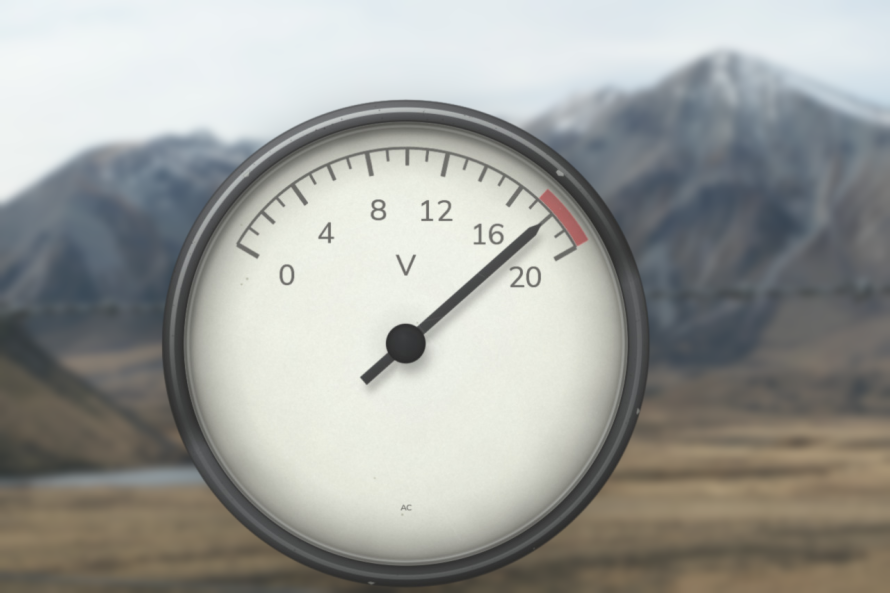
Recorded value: 18 V
